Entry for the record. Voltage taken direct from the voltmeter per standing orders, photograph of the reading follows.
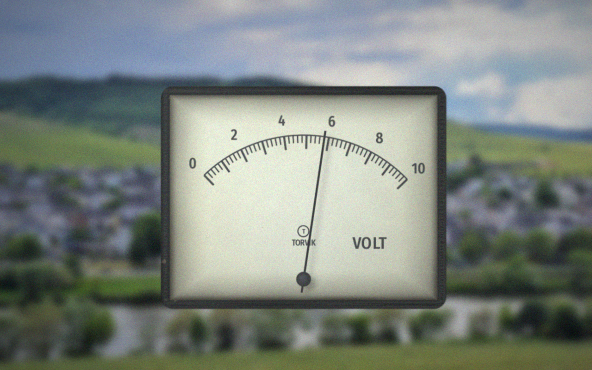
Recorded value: 5.8 V
